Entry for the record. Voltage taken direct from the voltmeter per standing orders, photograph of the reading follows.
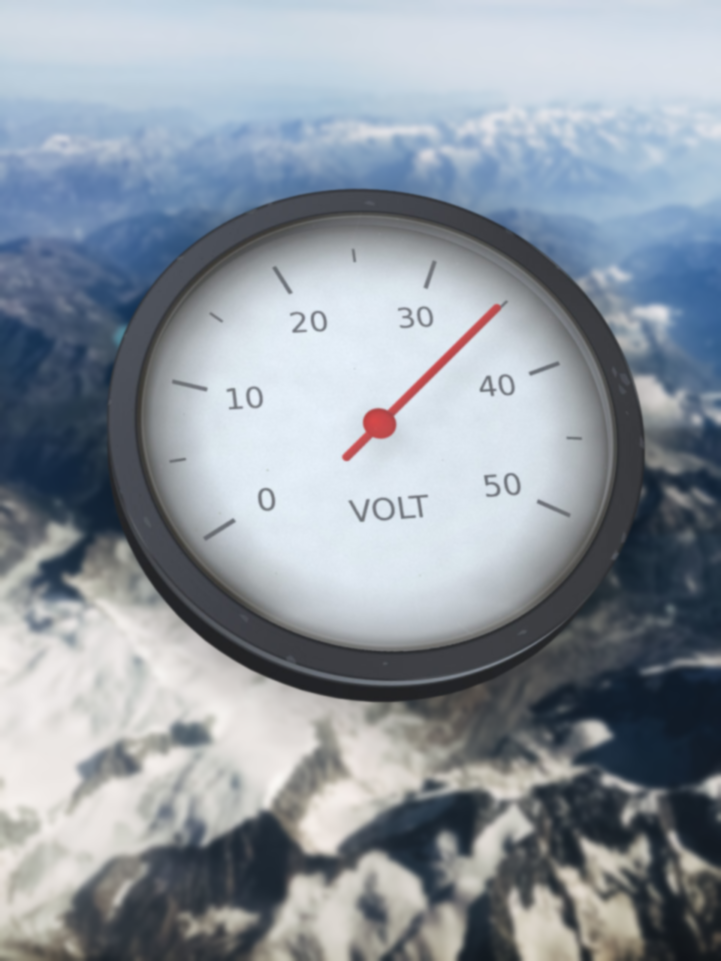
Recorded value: 35 V
